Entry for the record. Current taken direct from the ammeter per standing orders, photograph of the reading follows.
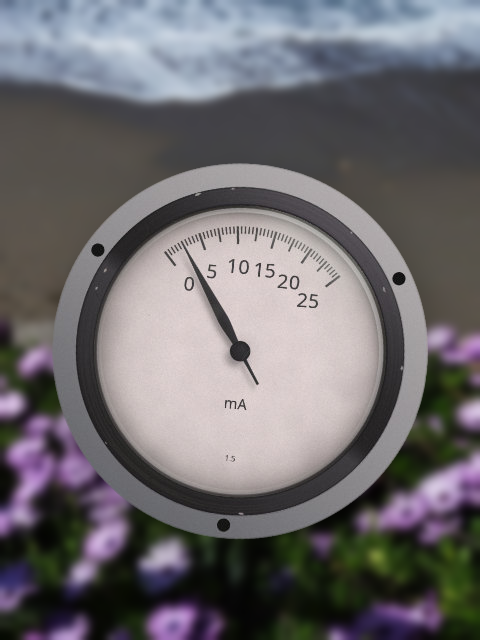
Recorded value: 2.5 mA
